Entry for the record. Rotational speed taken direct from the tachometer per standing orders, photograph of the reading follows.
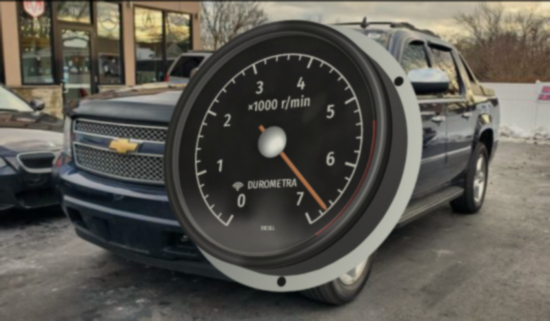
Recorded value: 6700 rpm
